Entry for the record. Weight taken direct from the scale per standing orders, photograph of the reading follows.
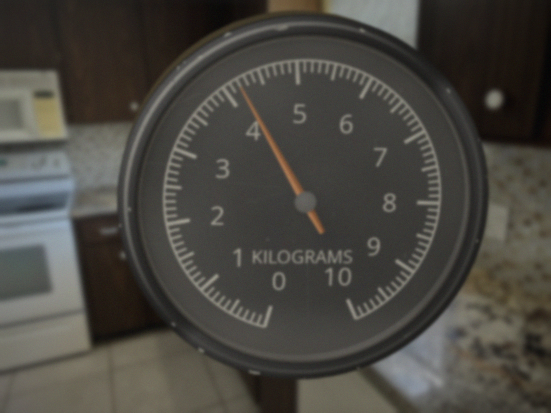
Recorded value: 4.2 kg
